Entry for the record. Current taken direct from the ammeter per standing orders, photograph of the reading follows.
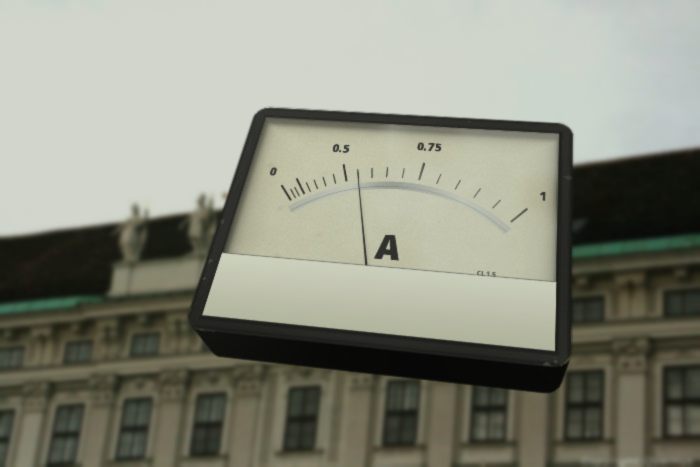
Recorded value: 0.55 A
